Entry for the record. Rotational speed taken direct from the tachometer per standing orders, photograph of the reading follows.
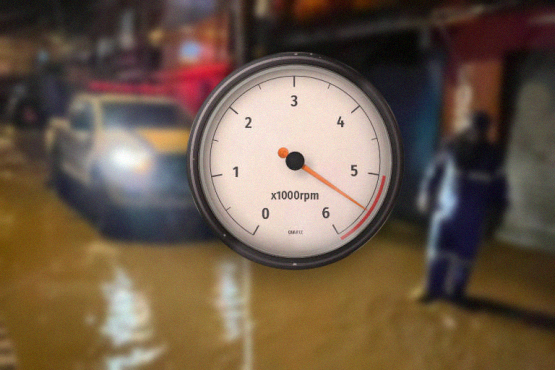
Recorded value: 5500 rpm
